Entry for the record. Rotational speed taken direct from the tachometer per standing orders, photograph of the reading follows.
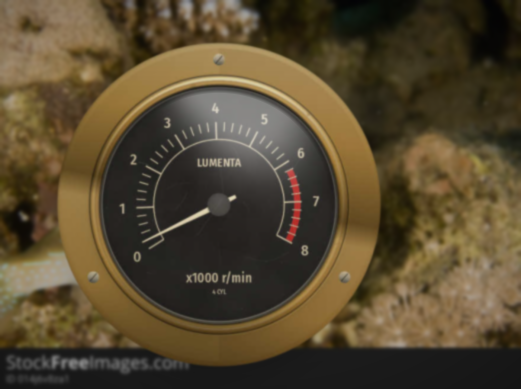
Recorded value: 200 rpm
